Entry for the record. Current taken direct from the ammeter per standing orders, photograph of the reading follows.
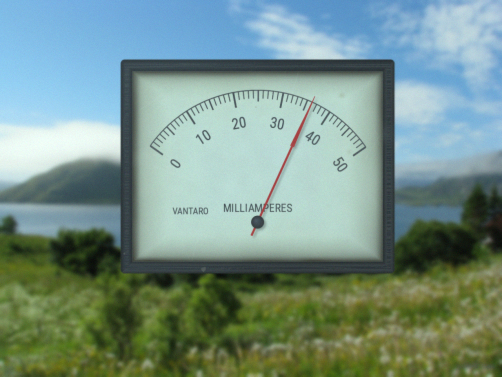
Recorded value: 36 mA
